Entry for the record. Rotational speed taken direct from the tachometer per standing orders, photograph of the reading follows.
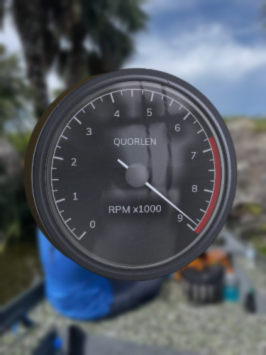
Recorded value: 8875 rpm
